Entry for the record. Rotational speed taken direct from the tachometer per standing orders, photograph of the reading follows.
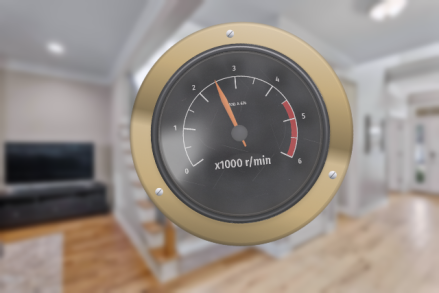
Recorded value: 2500 rpm
